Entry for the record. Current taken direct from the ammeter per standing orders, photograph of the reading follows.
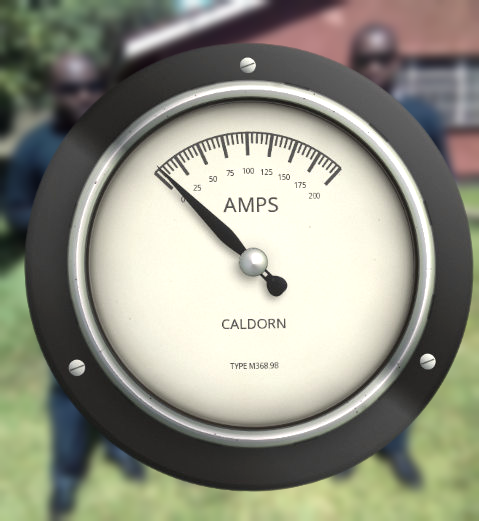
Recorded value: 5 A
